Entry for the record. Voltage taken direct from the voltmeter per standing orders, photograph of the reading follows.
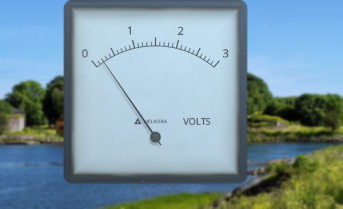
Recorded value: 0.2 V
